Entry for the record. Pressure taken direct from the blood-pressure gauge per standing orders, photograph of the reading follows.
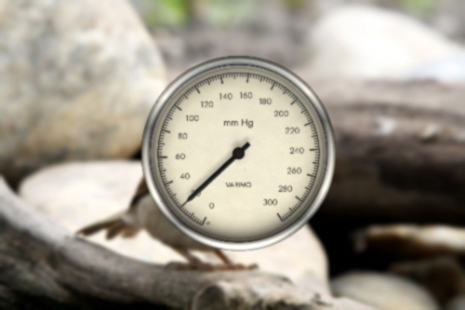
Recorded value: 20 mmHg
